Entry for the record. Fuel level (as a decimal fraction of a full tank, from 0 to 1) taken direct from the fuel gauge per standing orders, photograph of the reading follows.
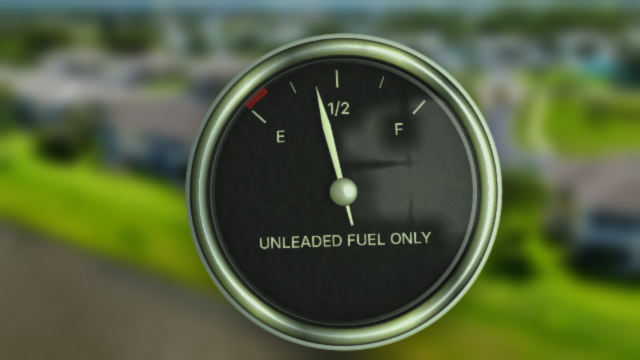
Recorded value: 0.375
